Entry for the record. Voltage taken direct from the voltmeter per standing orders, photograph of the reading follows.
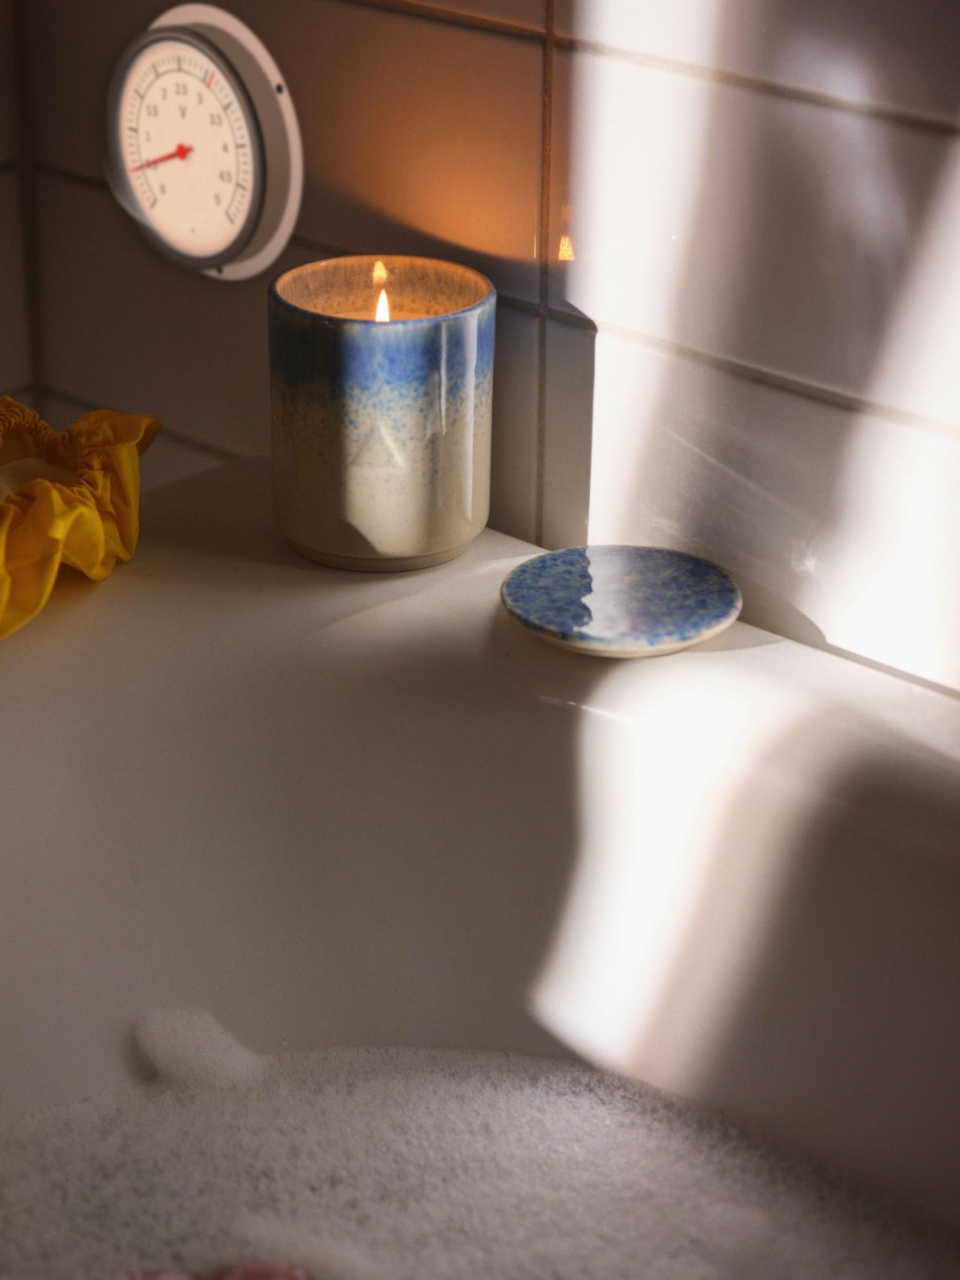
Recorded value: 0.5 V
